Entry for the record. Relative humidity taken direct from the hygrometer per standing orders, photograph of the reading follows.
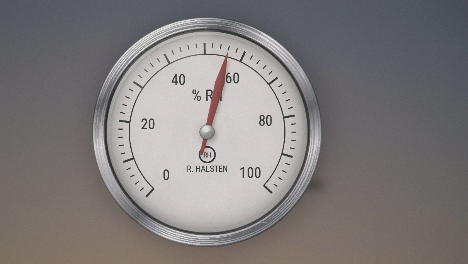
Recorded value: 56 %
